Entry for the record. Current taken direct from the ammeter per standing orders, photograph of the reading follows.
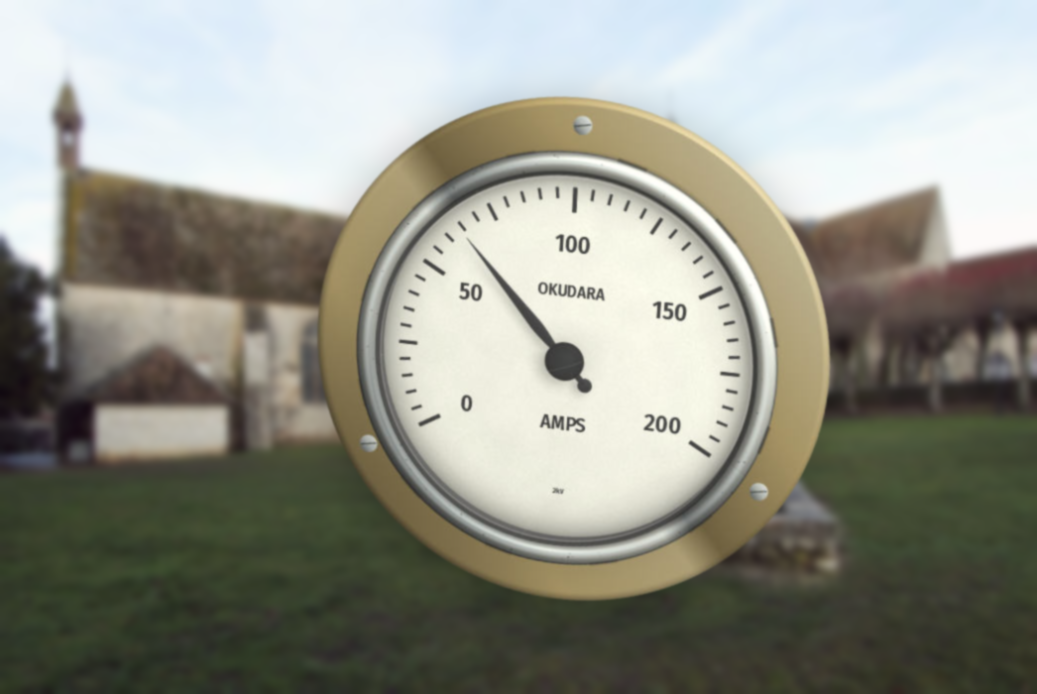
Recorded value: 65 A
